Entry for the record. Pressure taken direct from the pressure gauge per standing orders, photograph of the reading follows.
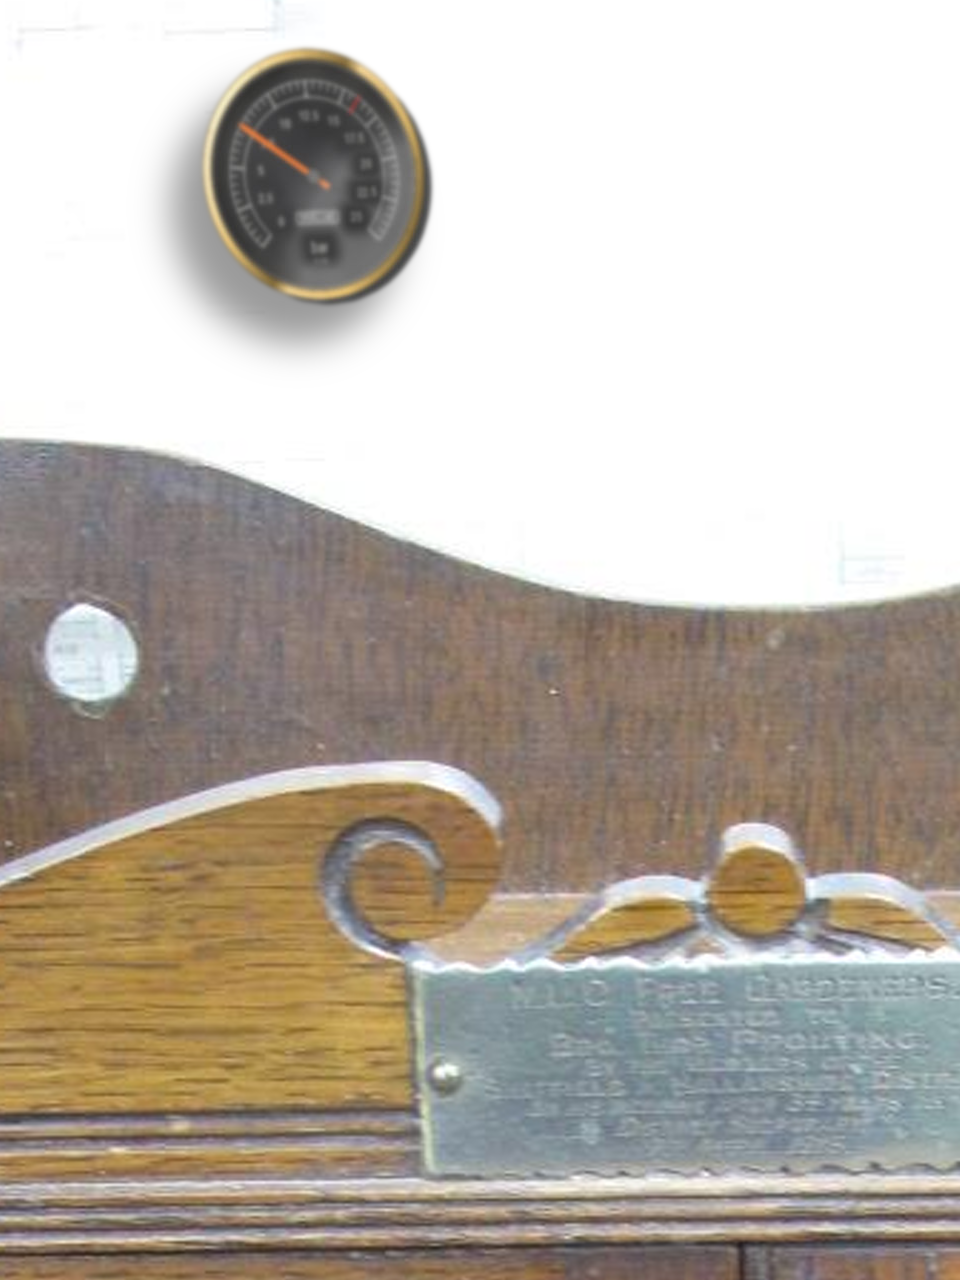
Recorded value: 7.5 bar
